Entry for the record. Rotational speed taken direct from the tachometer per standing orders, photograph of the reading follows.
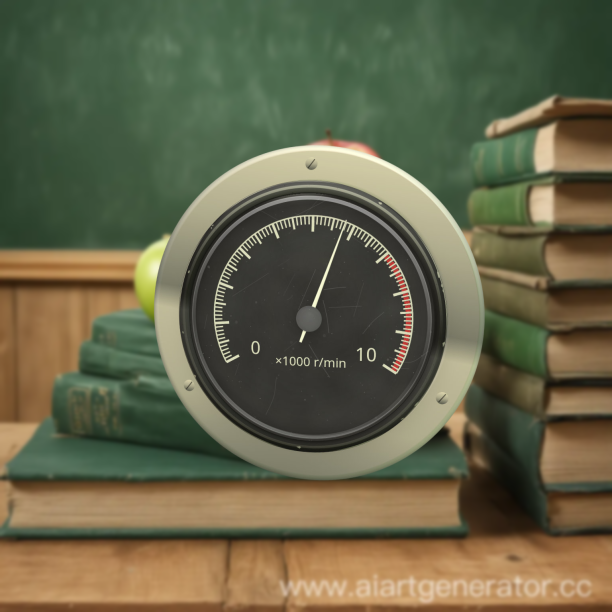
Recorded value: 5800 rpm
